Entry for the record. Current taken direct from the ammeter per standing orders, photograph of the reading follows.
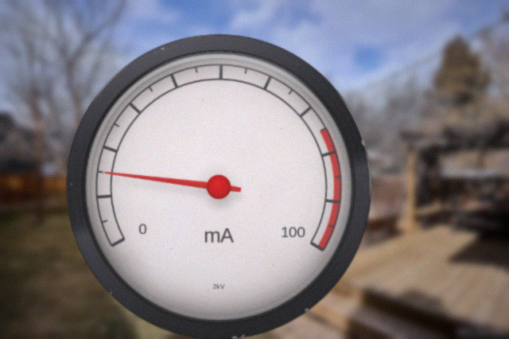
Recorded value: 15 mA
